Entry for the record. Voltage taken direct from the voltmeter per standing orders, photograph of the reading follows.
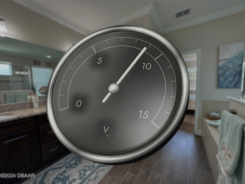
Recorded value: 9 V
